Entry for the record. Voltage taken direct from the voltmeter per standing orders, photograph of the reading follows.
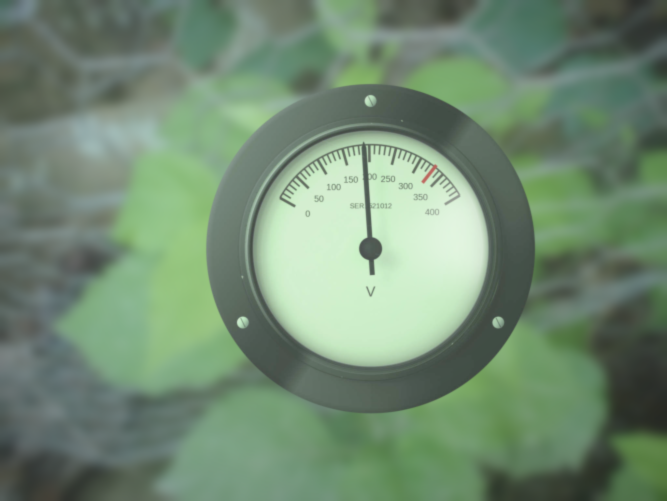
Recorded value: 190 V
